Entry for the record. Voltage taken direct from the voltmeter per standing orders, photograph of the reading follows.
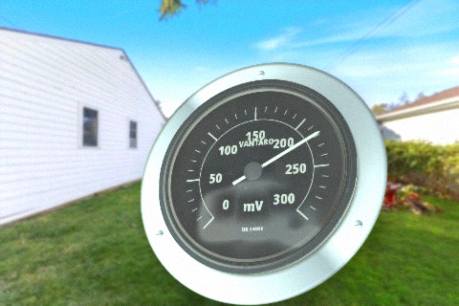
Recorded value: 220 mV
